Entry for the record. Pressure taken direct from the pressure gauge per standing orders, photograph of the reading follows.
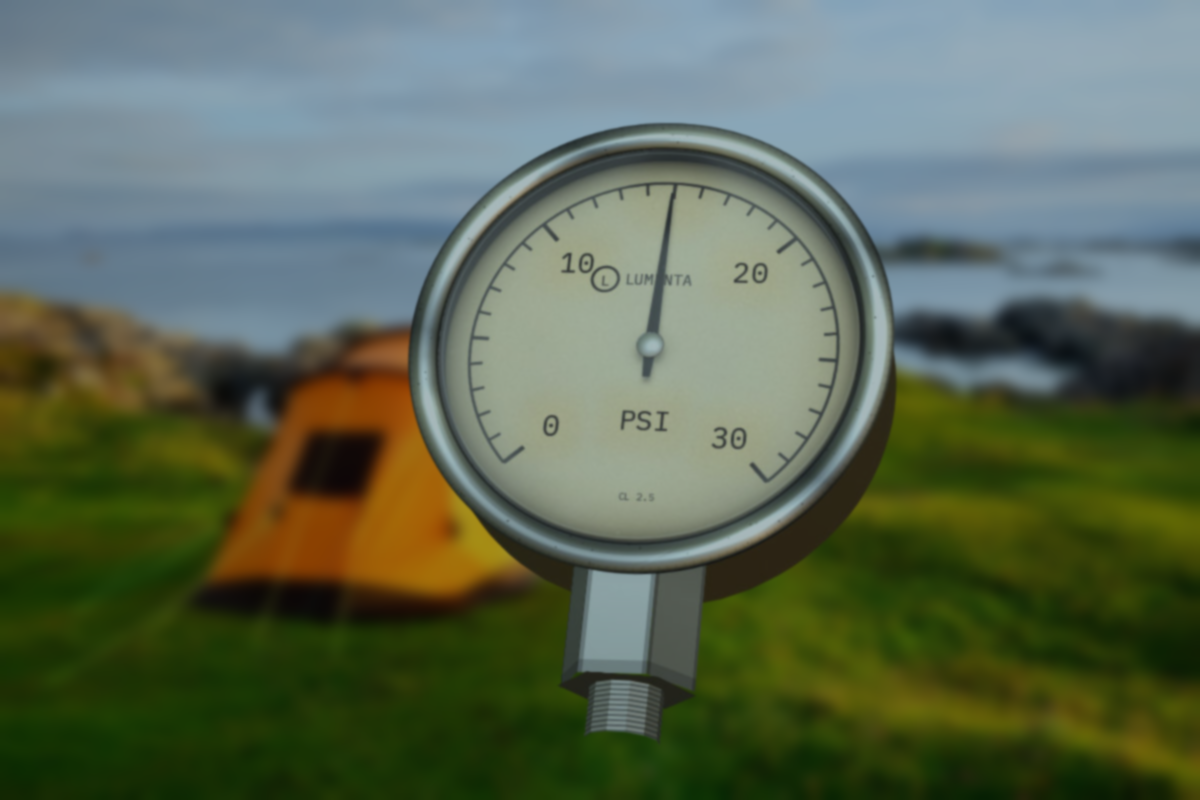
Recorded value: 15 psi
